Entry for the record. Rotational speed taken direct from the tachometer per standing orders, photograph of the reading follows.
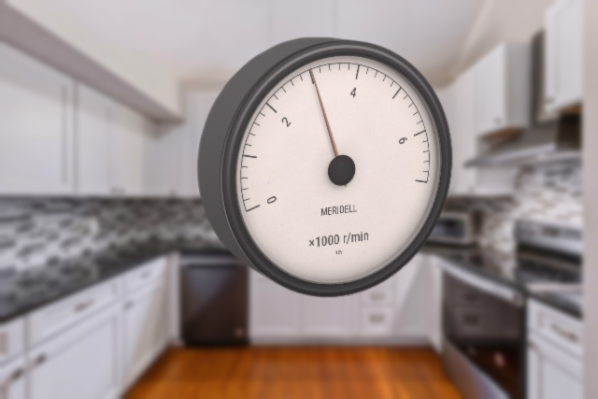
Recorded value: 3000 rpm
